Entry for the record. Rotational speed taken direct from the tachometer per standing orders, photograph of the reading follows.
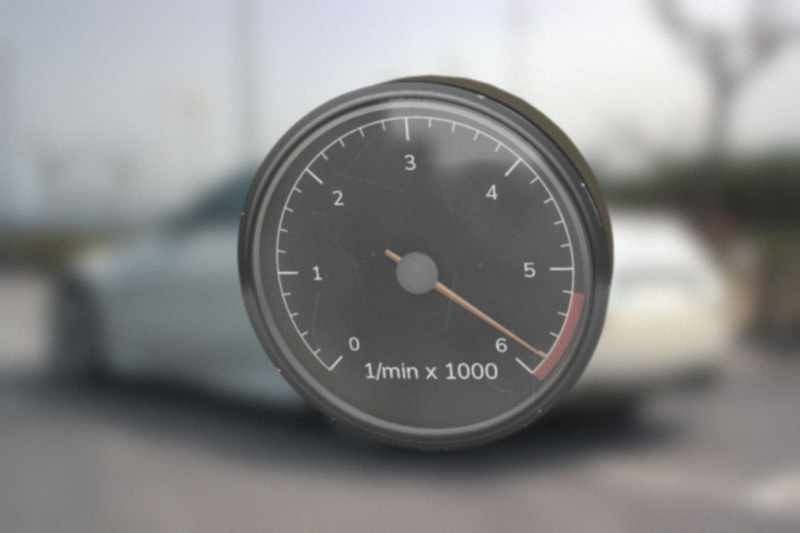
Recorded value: 5800 rpm
